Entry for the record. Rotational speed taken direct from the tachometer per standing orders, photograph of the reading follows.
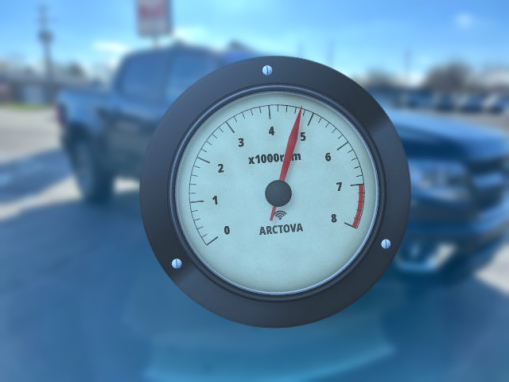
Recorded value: 4700 rpm
